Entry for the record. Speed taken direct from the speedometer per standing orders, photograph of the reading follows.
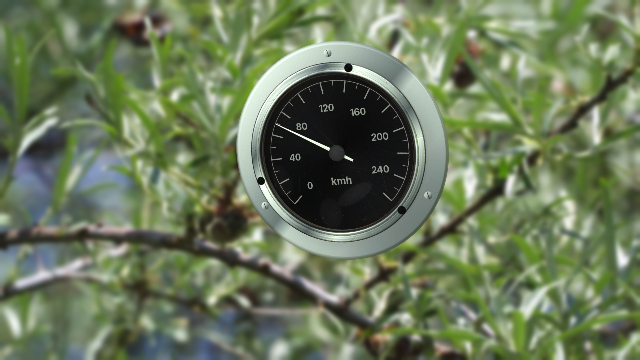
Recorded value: 70 km/h
